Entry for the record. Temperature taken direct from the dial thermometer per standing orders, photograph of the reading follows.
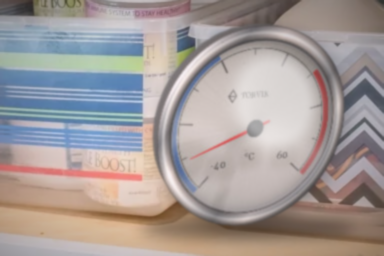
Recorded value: -30 °C
